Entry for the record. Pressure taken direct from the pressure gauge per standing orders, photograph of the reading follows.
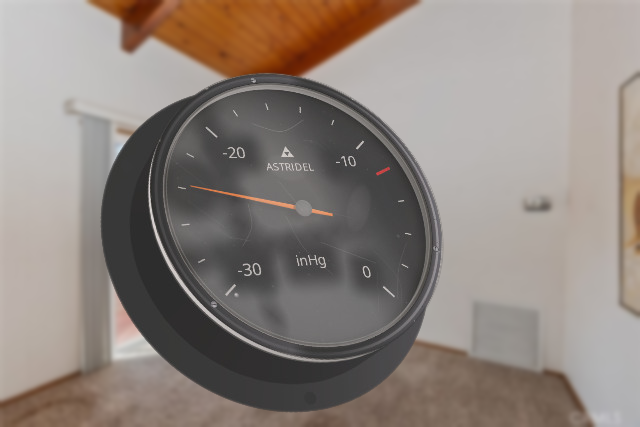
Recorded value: -24 inHg
